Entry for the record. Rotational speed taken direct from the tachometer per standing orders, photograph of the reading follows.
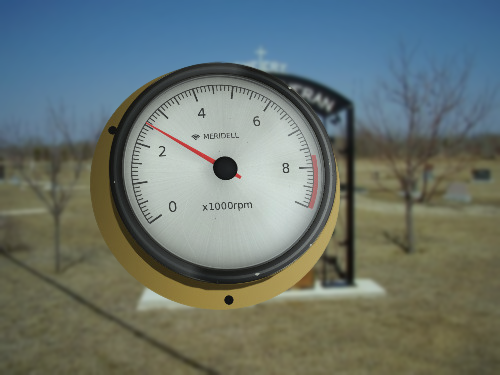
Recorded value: 2500 rpm
